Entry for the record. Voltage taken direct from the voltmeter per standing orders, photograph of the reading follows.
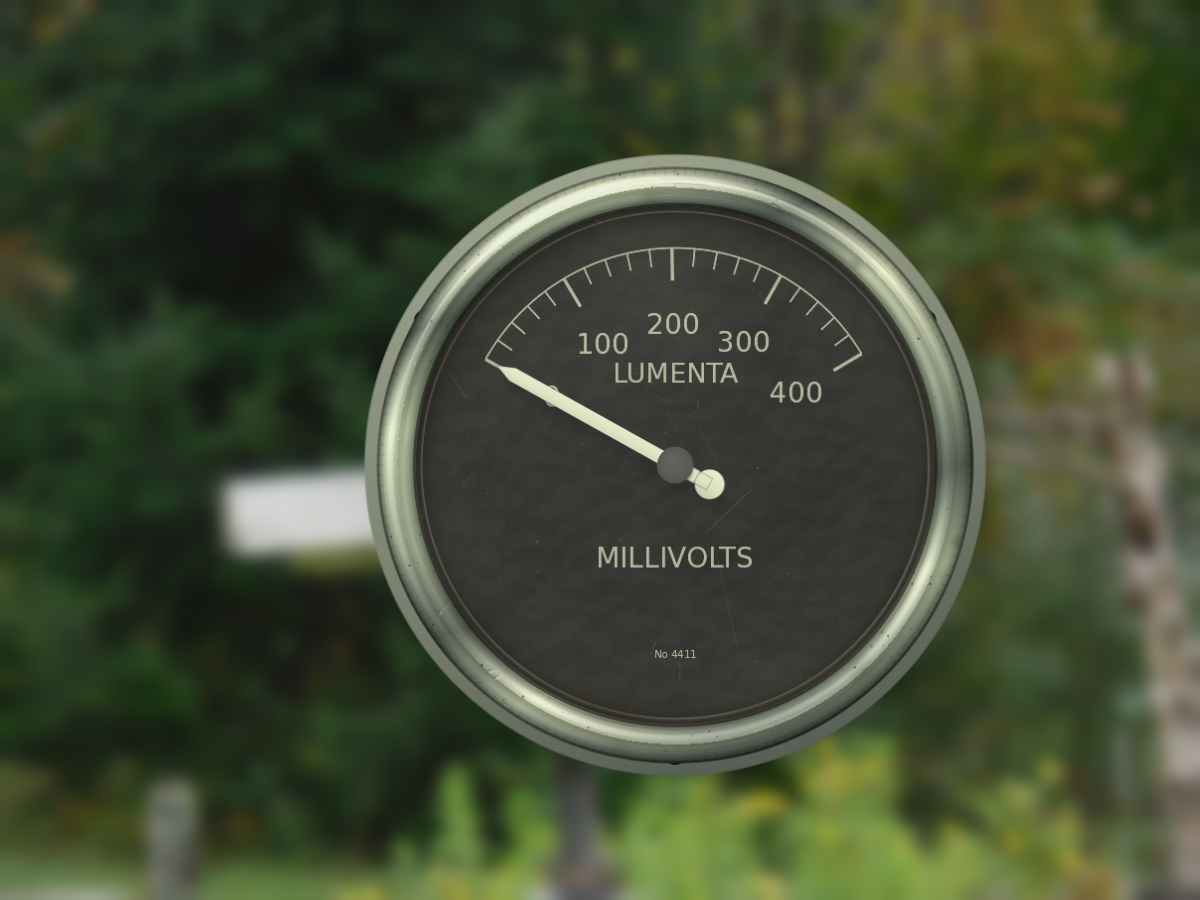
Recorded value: 0 mV
